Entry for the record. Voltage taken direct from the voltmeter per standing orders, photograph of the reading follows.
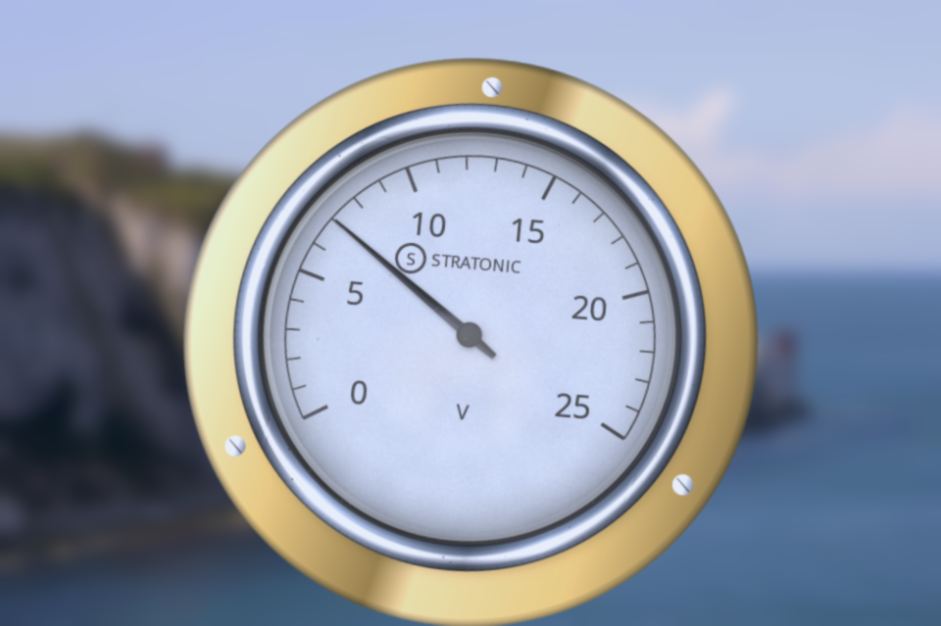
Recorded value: 7 V
